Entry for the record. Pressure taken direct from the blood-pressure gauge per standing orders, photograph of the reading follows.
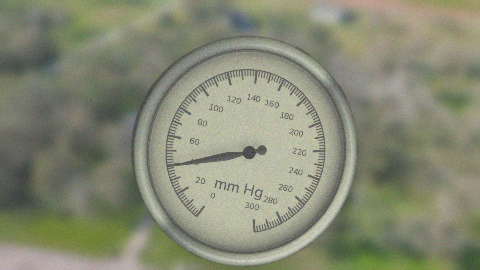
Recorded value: 40 mmHg
